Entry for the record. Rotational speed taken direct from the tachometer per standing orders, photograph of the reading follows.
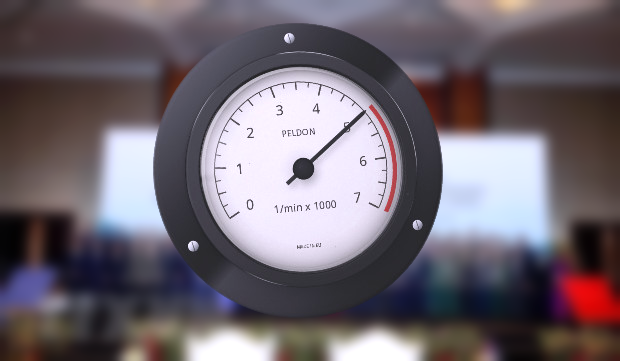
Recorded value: 5000 rpm
